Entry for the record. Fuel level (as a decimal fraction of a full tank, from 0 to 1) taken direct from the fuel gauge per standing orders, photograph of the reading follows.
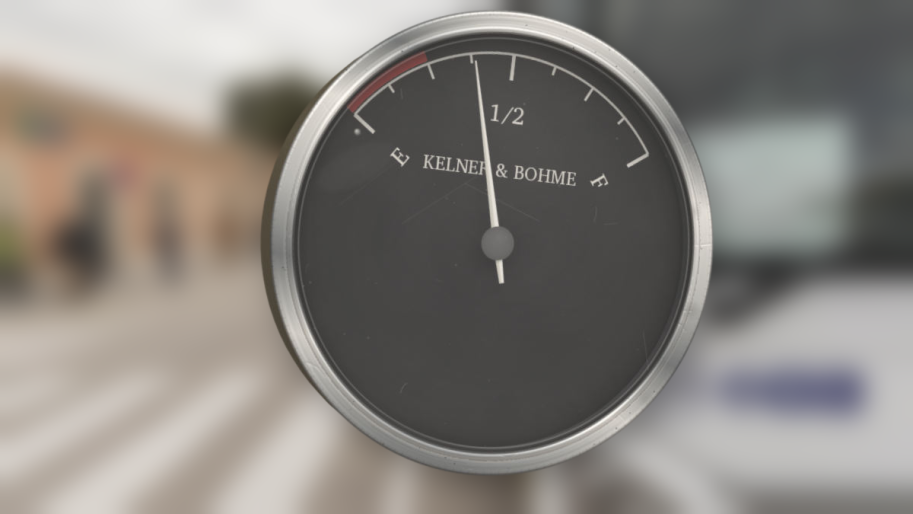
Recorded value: 0.375
